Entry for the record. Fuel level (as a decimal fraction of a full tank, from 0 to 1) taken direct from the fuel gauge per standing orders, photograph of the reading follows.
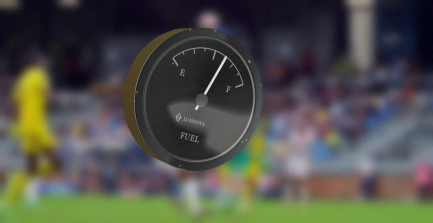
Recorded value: 0.625
